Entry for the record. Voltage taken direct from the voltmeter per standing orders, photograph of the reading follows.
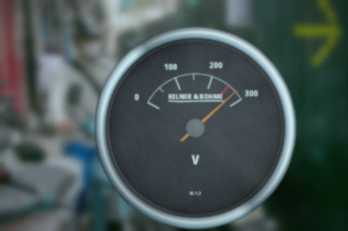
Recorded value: 275 V
